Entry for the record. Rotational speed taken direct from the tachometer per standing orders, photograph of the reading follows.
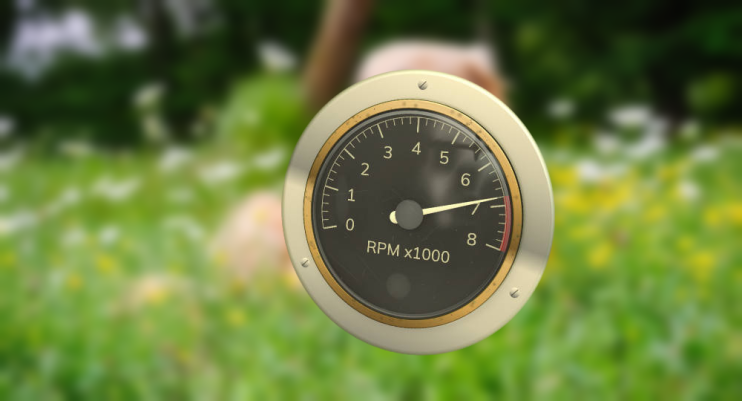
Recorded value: 6800 rpm
